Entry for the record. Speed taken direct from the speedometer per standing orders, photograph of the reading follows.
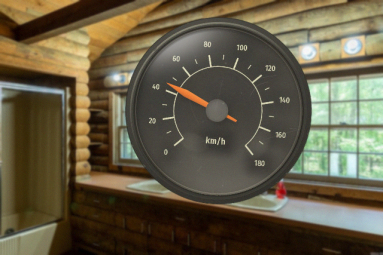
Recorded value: 45 km/h
